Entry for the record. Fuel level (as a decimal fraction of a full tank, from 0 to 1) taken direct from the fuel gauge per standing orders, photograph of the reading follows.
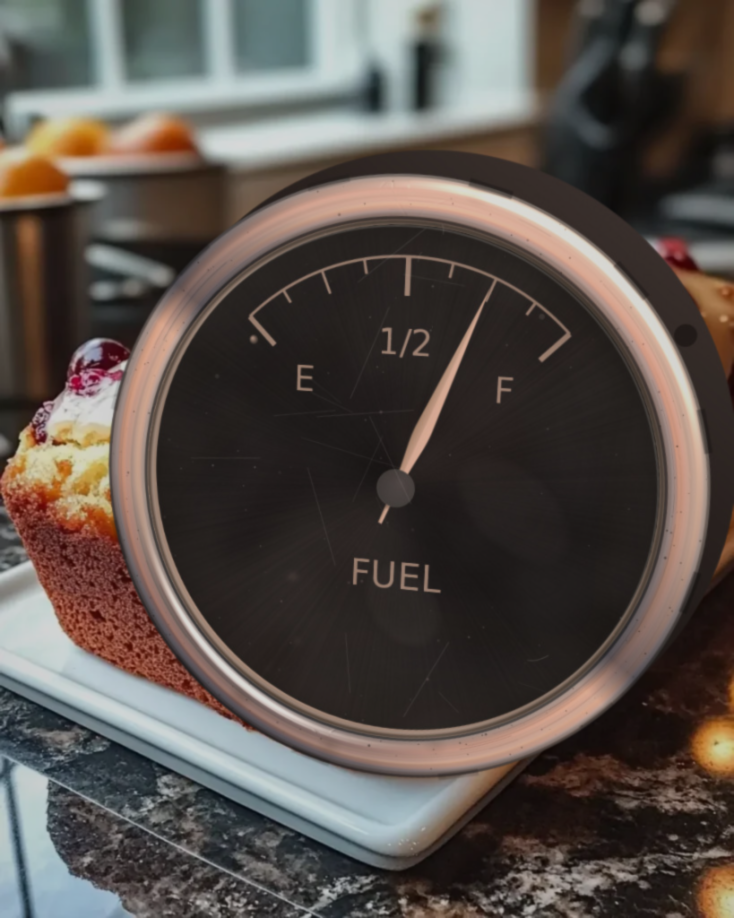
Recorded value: 0.75
